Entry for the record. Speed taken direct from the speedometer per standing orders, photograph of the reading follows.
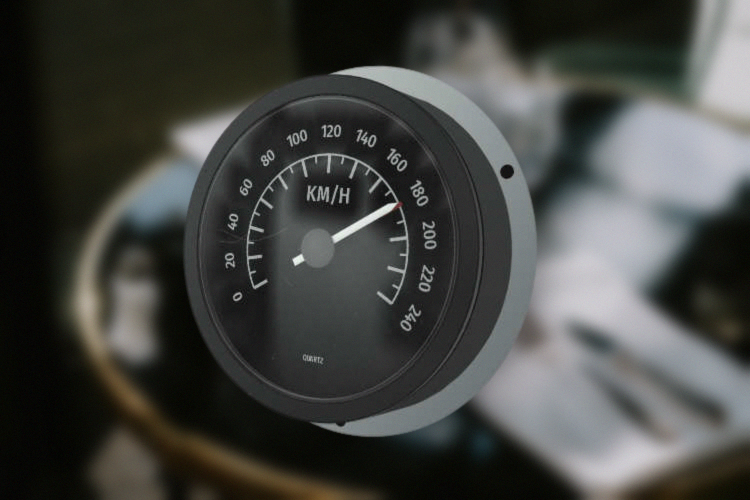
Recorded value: 180 km/h
